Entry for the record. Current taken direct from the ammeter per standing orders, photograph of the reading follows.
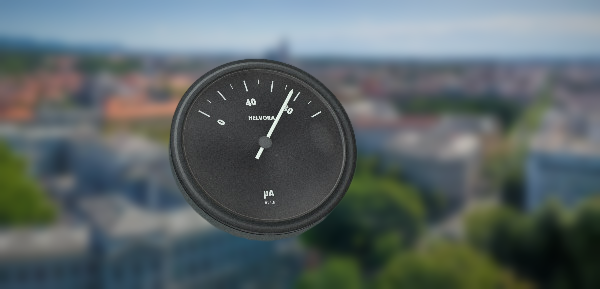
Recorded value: 75 µA
